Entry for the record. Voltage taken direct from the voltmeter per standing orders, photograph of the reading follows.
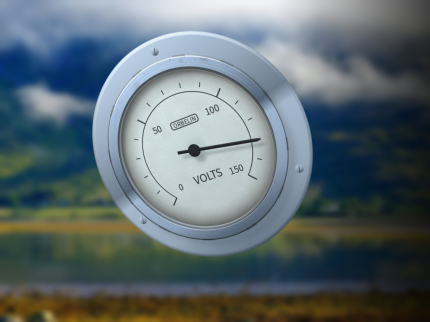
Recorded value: 130 V
